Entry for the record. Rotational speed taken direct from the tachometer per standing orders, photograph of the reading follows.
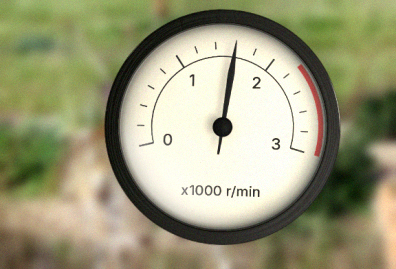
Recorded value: 1600 rpm
